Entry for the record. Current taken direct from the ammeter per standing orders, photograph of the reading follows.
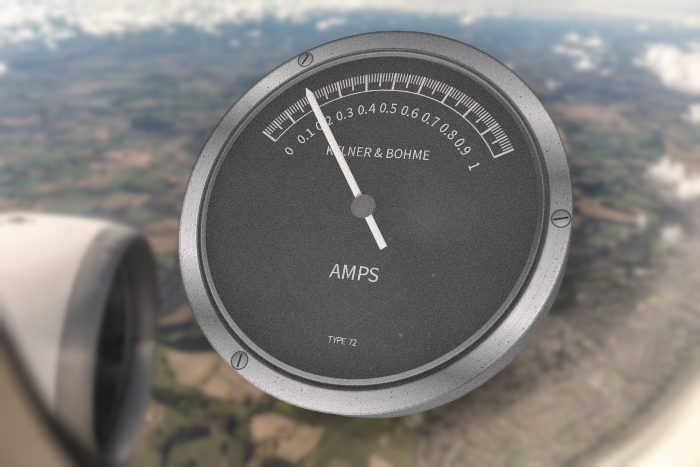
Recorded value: 0.2 A
